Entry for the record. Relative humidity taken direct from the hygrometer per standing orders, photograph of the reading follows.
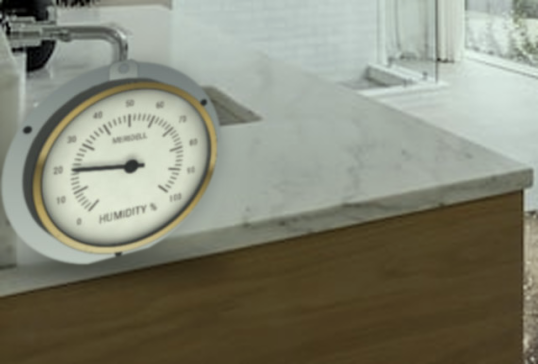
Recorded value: 20 %
